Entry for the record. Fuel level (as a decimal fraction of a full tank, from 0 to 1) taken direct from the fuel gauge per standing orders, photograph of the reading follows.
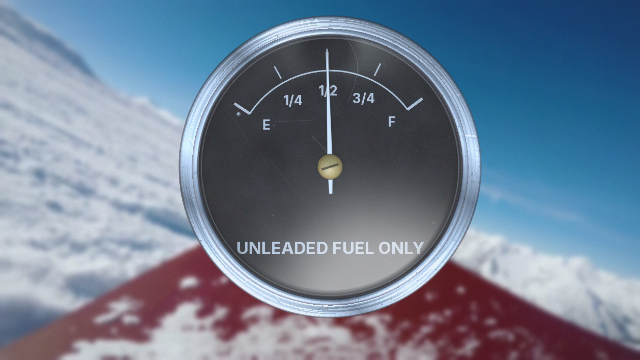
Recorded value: 0.5
